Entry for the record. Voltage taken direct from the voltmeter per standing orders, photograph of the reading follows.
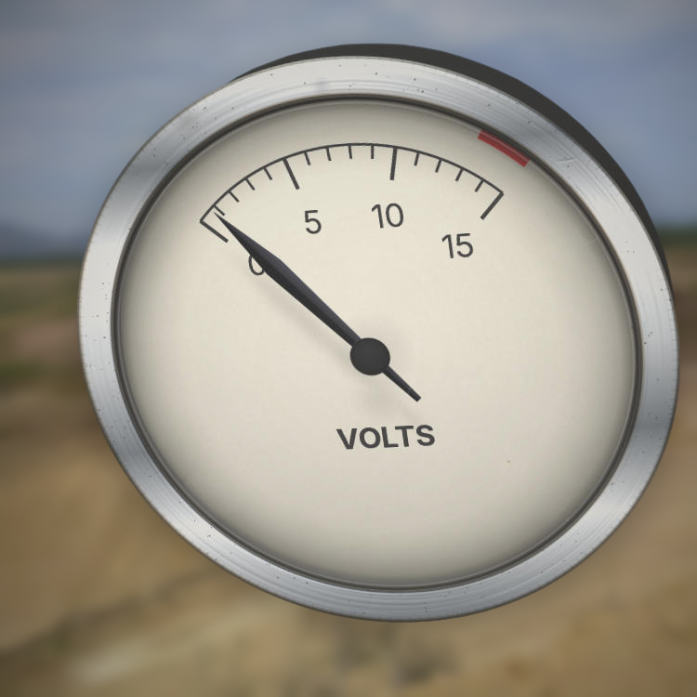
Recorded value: 1 V
